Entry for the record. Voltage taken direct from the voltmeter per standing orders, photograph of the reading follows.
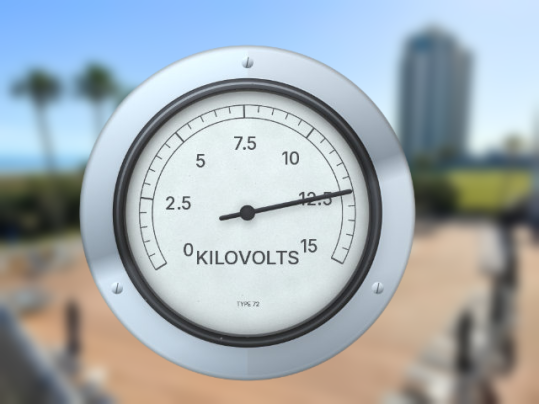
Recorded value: 12.5 kV
